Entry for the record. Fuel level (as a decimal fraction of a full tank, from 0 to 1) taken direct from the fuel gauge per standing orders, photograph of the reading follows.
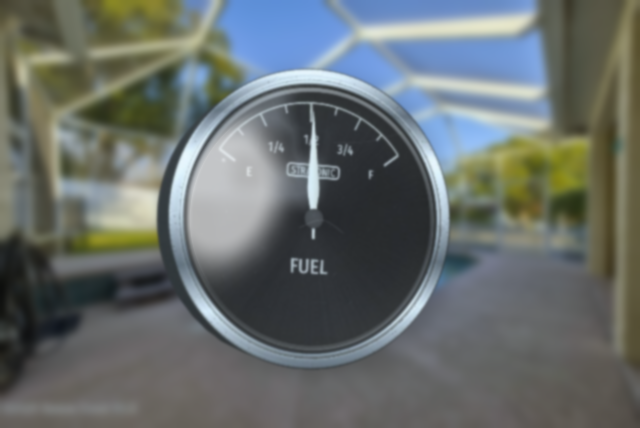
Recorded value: 0.5
